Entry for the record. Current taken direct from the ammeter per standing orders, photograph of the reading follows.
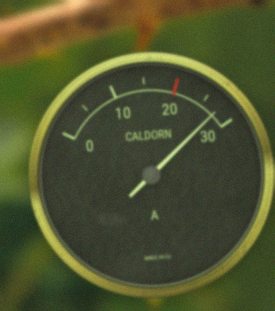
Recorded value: 27.5 A
